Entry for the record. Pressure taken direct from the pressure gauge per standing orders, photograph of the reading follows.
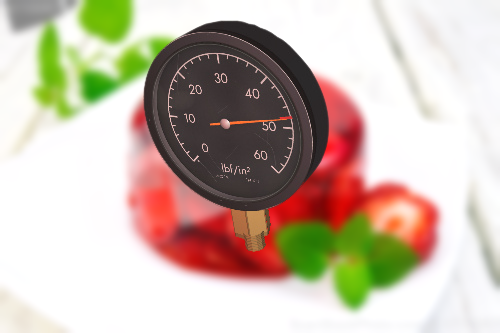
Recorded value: 48 psi
